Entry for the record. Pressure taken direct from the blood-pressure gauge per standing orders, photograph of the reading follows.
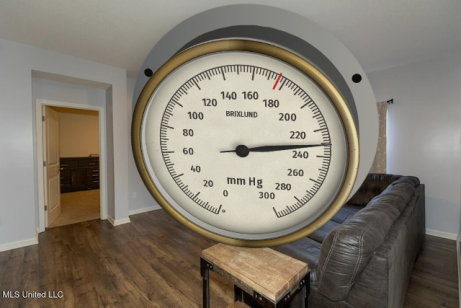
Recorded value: 230 mmHg
